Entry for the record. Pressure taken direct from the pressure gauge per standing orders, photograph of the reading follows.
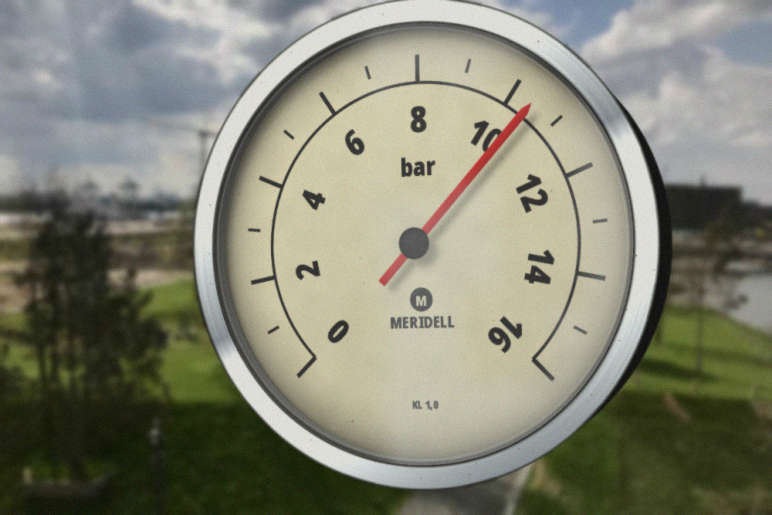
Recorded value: 10.5 bar
